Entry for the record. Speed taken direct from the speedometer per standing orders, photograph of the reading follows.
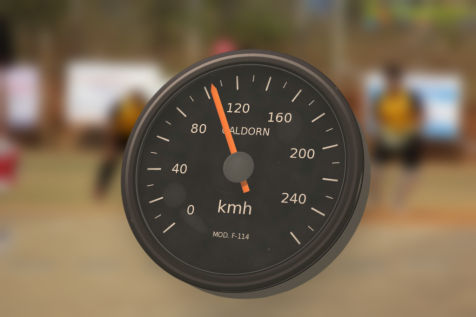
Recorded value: 105 km/h
